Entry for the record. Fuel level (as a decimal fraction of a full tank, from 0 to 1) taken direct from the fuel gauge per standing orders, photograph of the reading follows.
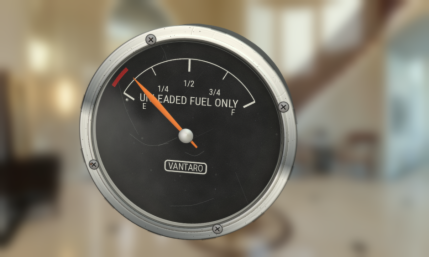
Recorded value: 0.125
